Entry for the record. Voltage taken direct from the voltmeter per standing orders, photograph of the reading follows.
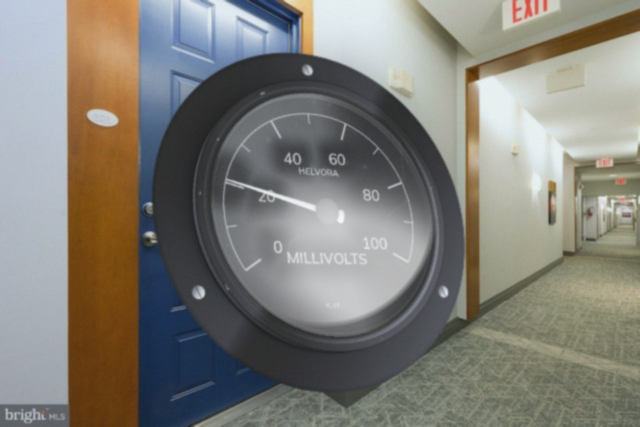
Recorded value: 20 mV
